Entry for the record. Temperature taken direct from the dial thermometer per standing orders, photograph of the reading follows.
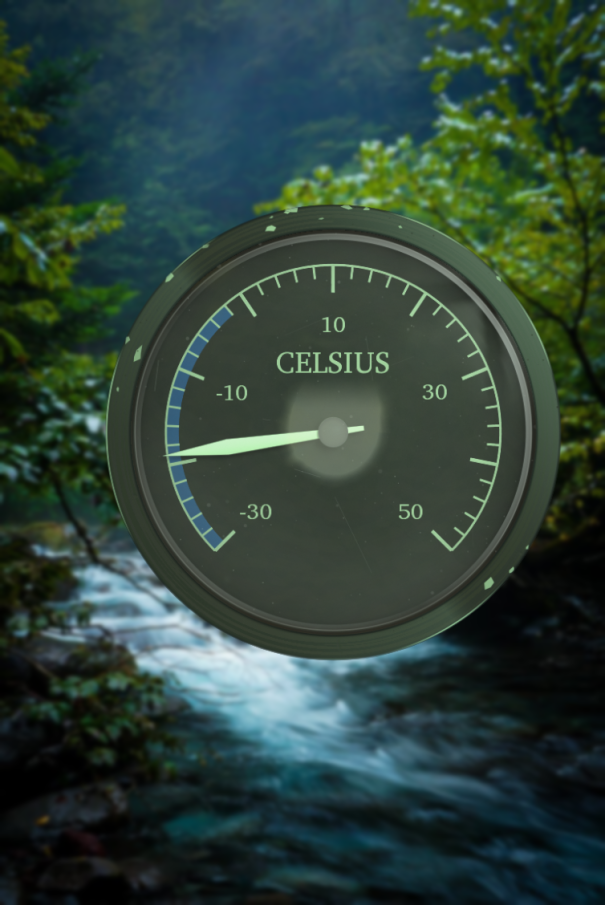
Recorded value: -19 °C
